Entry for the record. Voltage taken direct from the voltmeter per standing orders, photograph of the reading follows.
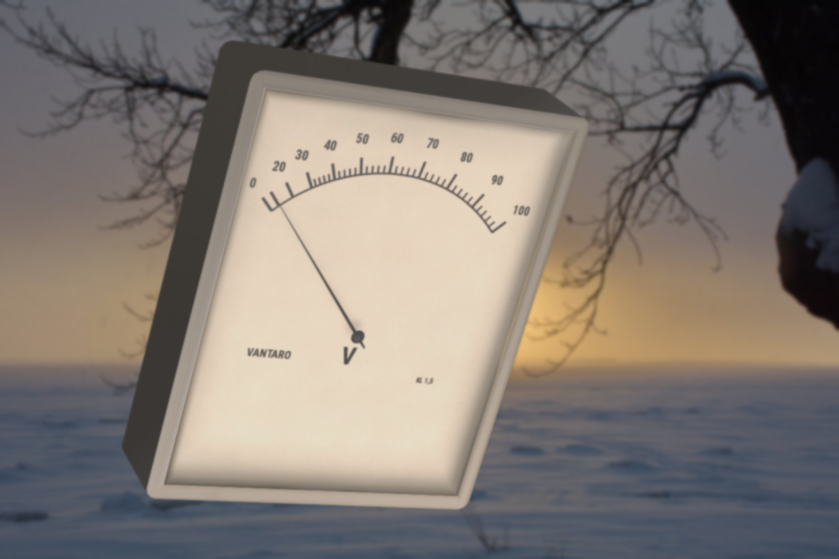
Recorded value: 10 V
